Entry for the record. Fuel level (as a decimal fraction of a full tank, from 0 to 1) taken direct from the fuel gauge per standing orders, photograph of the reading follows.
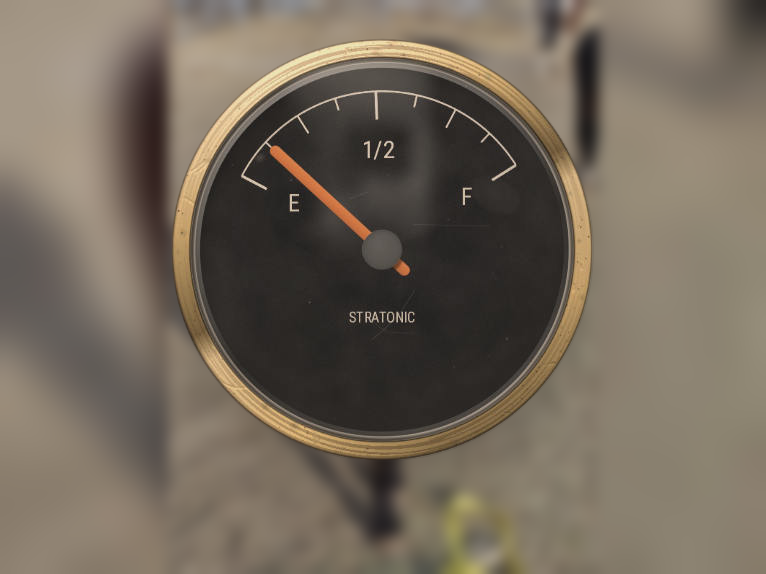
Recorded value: 0.125
